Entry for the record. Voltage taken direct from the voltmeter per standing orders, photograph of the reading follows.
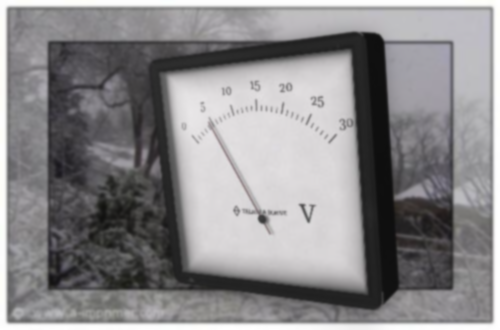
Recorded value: 5 V
